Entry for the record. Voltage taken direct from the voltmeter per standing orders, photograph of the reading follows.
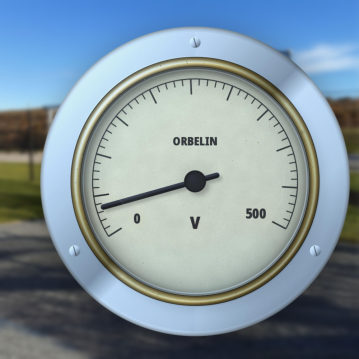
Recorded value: 35 V
